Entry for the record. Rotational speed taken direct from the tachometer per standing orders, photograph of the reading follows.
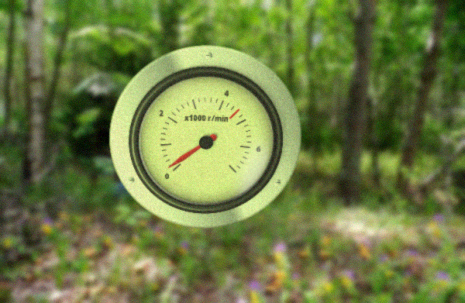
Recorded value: 200 rpm
